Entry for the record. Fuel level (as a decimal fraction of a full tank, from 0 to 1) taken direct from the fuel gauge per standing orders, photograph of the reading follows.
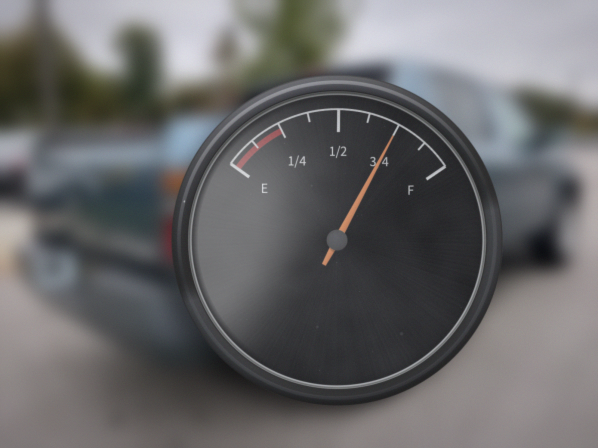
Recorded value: 0.75
